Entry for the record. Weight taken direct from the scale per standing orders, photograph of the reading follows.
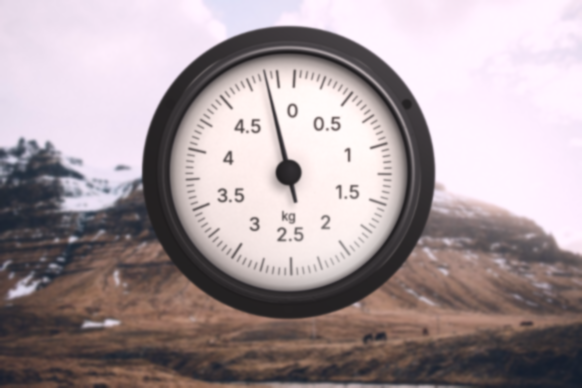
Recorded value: 4.9 kg
